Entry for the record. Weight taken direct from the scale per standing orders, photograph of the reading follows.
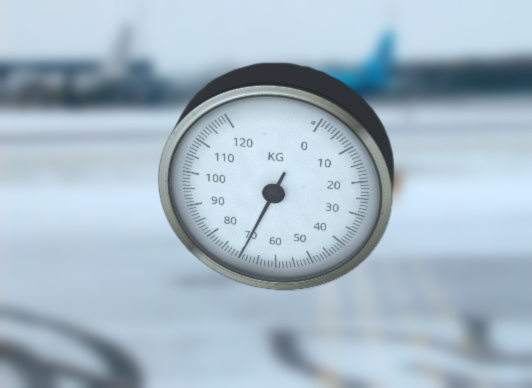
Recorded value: 70 kg
